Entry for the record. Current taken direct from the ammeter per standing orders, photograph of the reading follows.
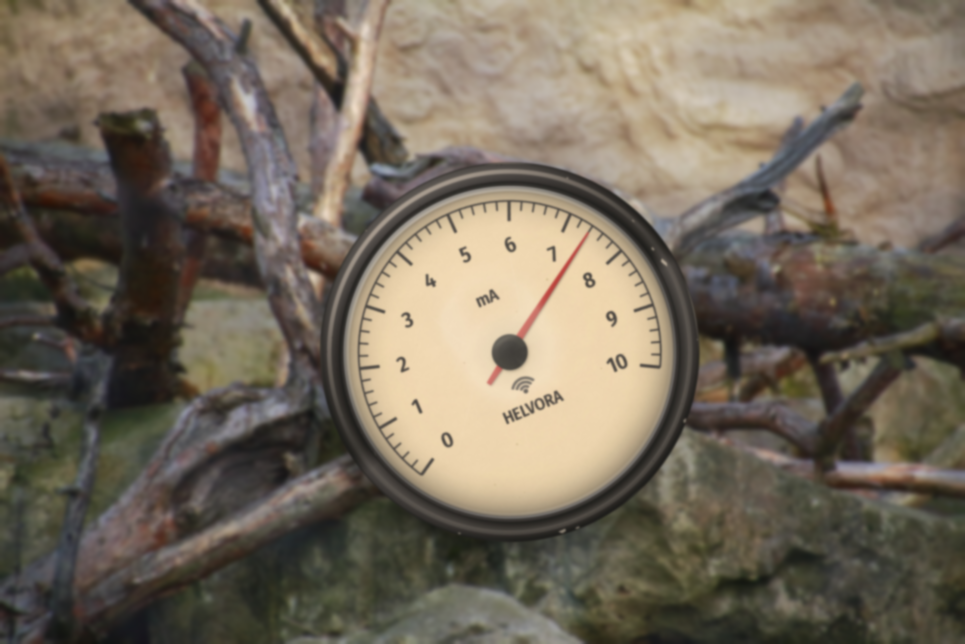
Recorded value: 7.4 mA
